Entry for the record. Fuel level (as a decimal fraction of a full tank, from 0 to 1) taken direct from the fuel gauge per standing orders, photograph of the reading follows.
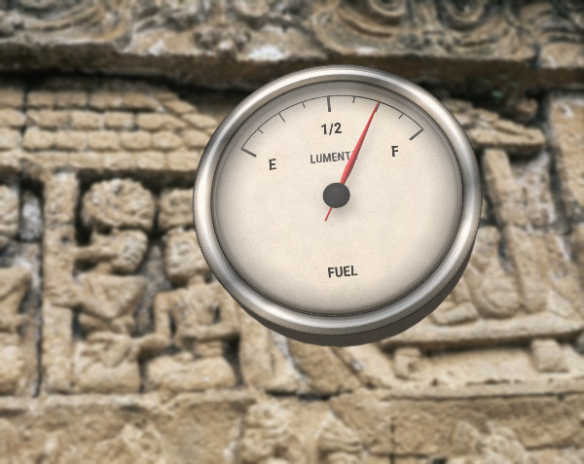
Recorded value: 0.75
